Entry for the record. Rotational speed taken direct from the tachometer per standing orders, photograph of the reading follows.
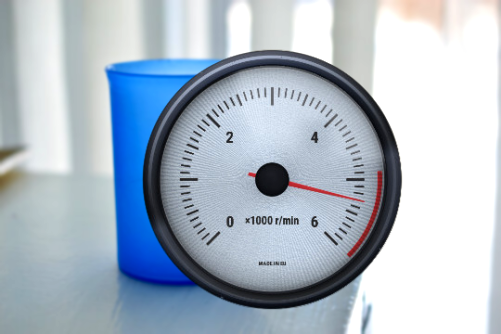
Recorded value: 5300 rpm
